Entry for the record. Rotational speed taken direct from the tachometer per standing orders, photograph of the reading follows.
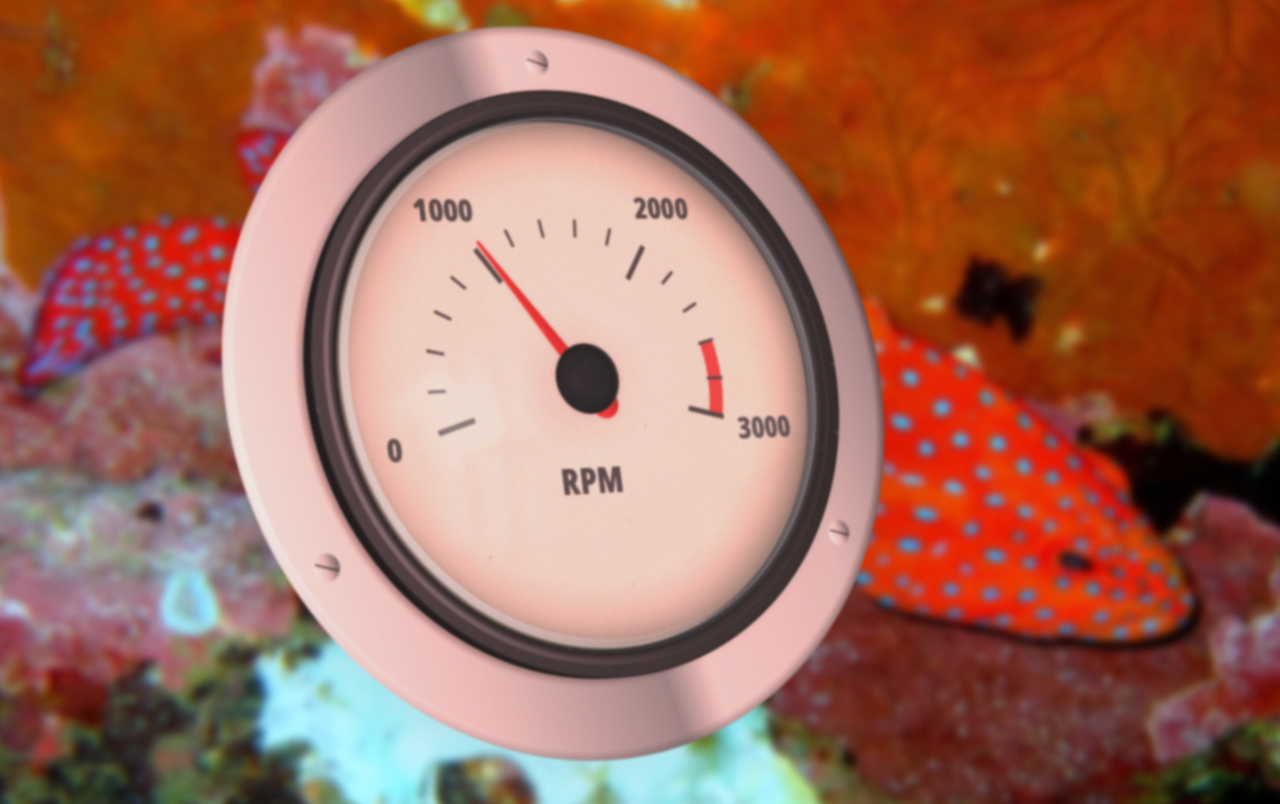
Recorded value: 1000 rpm
